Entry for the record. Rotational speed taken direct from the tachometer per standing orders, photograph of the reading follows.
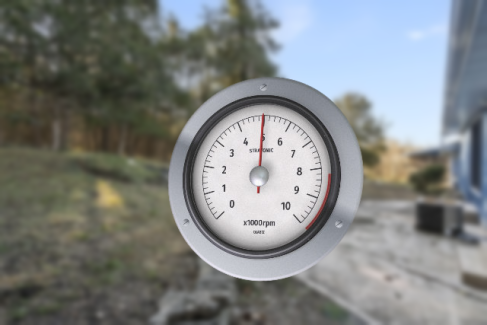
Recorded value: 5000 rpm
